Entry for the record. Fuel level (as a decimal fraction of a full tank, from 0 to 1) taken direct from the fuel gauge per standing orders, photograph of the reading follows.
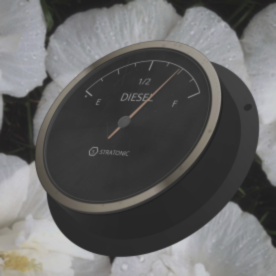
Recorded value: 0.75
